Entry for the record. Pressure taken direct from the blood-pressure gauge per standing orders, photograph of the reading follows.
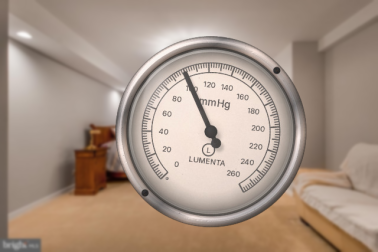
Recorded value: 100 mmHg
